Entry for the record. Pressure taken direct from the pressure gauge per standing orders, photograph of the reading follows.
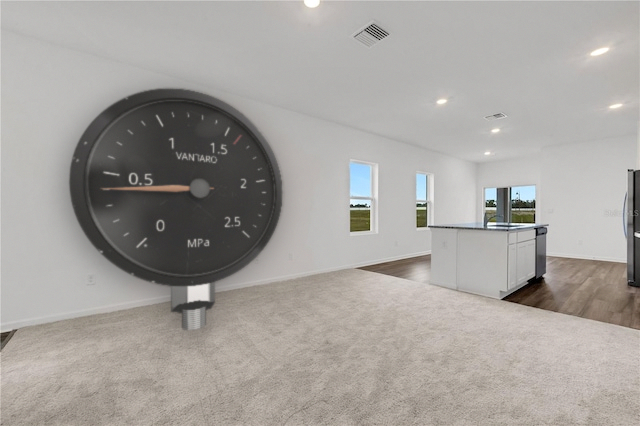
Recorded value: 0.4 MPa
